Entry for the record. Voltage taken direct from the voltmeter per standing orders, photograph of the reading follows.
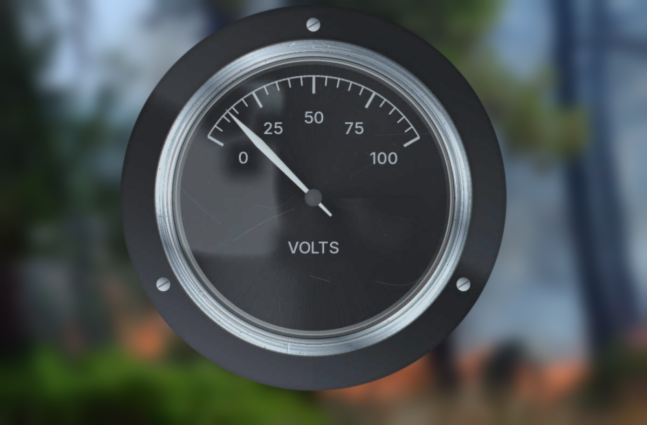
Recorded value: 12.5 V
